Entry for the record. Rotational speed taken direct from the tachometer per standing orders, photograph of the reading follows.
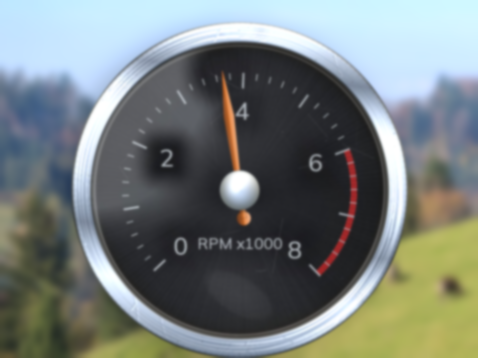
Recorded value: 3700 rpm
